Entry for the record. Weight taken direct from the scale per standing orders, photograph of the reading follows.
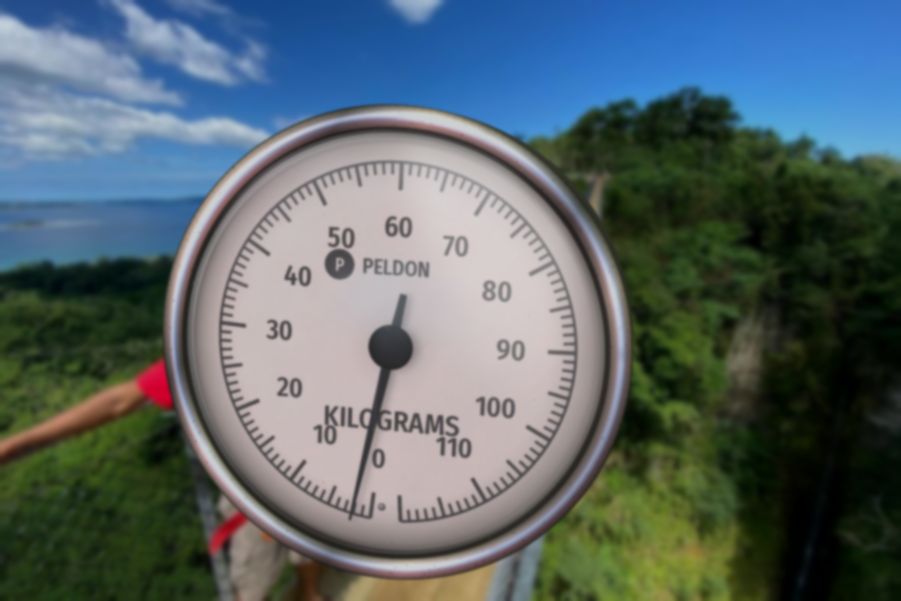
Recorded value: 2 kg
